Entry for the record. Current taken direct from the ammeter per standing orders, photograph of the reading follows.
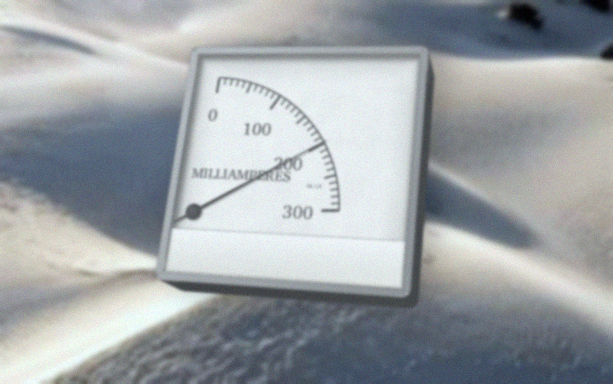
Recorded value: 200 mA
